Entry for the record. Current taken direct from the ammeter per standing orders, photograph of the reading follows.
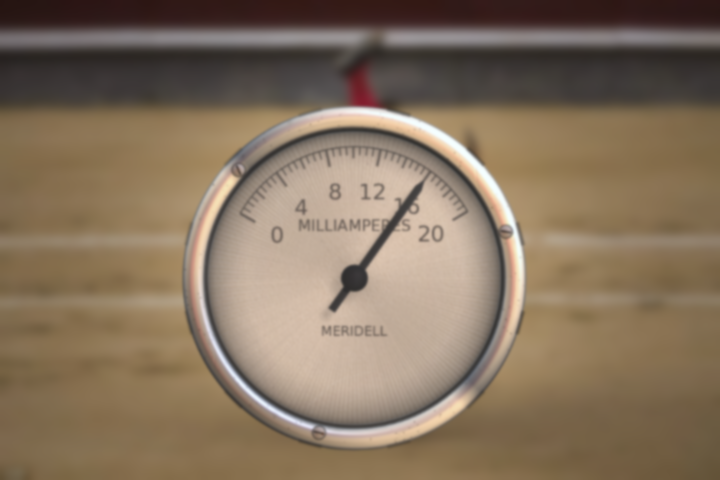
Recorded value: 16 mA
